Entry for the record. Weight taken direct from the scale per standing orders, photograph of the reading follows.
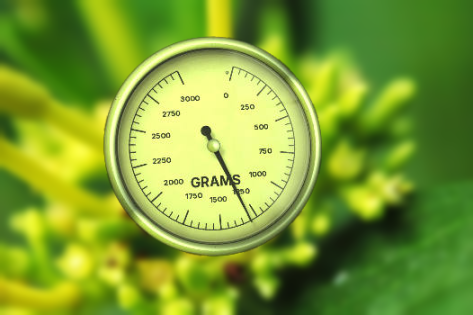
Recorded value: 1300 g
